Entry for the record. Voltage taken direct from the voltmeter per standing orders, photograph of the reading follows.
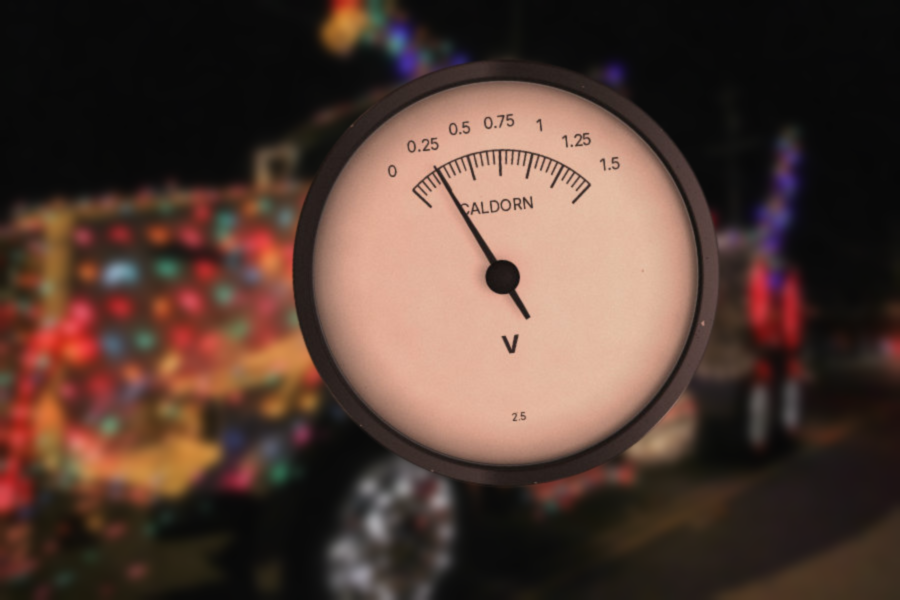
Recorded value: 0.25 V
